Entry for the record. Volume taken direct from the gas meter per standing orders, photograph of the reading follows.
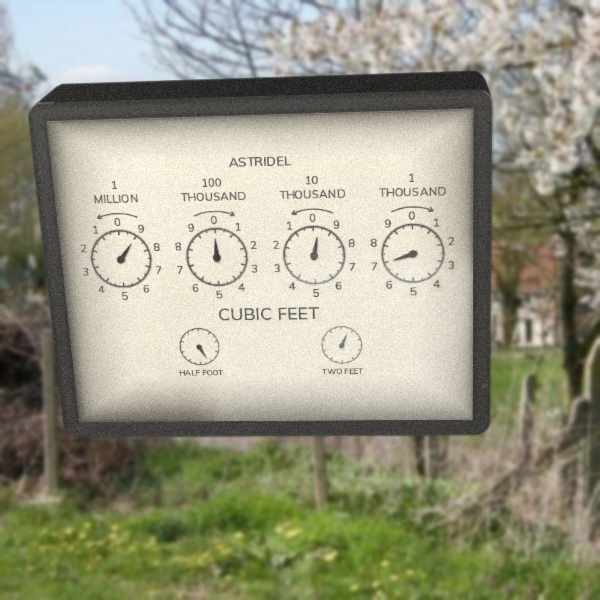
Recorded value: 899700 ft³
